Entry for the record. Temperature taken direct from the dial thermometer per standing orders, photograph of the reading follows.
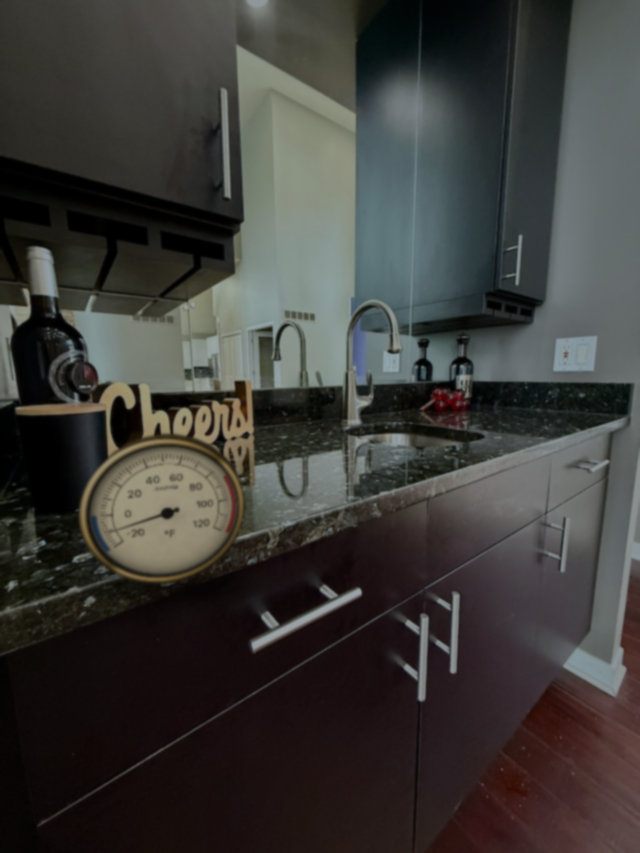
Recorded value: -10 °F
